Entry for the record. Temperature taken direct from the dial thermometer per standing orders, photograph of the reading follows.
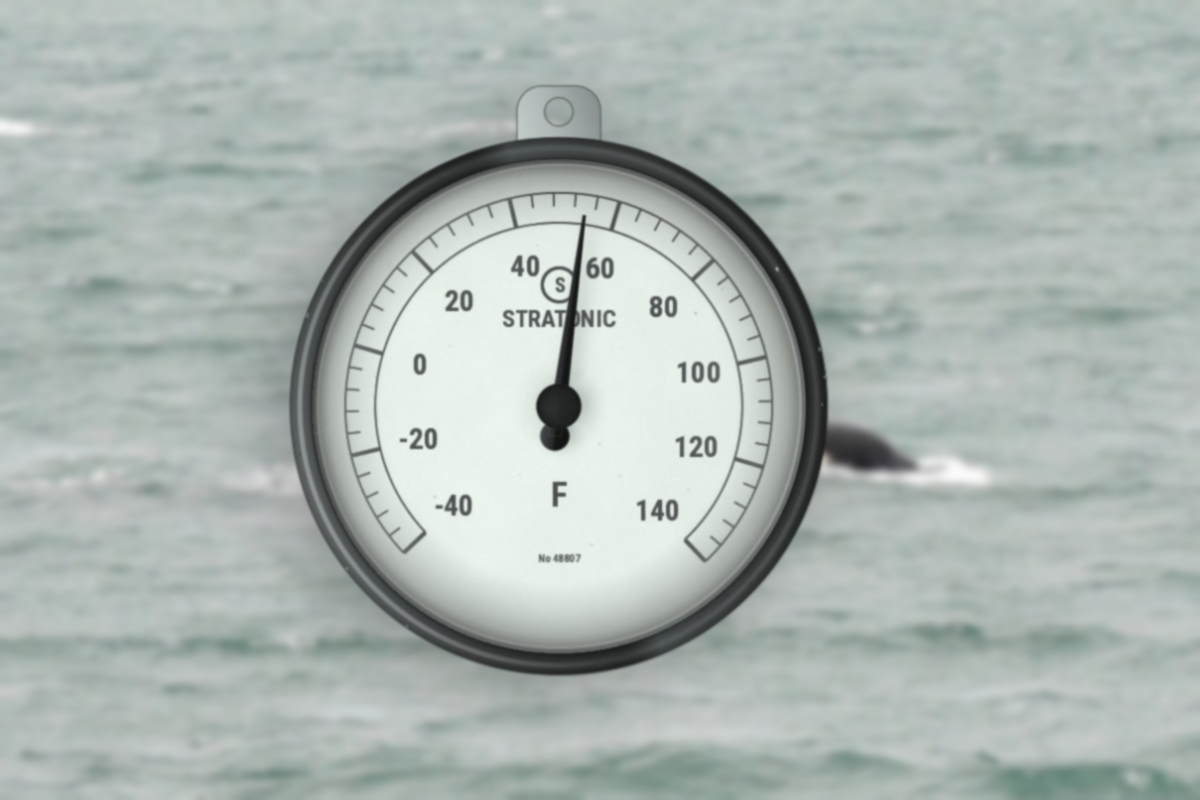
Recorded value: 54 °F
